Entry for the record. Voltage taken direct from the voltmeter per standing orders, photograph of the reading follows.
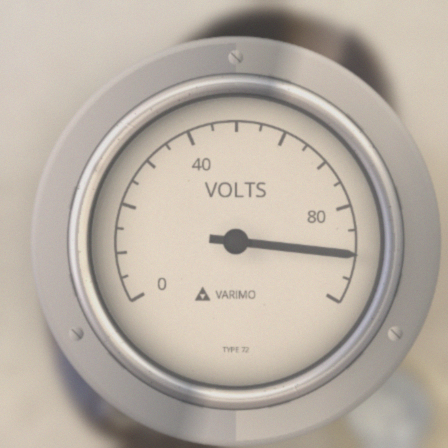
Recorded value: 90 V
